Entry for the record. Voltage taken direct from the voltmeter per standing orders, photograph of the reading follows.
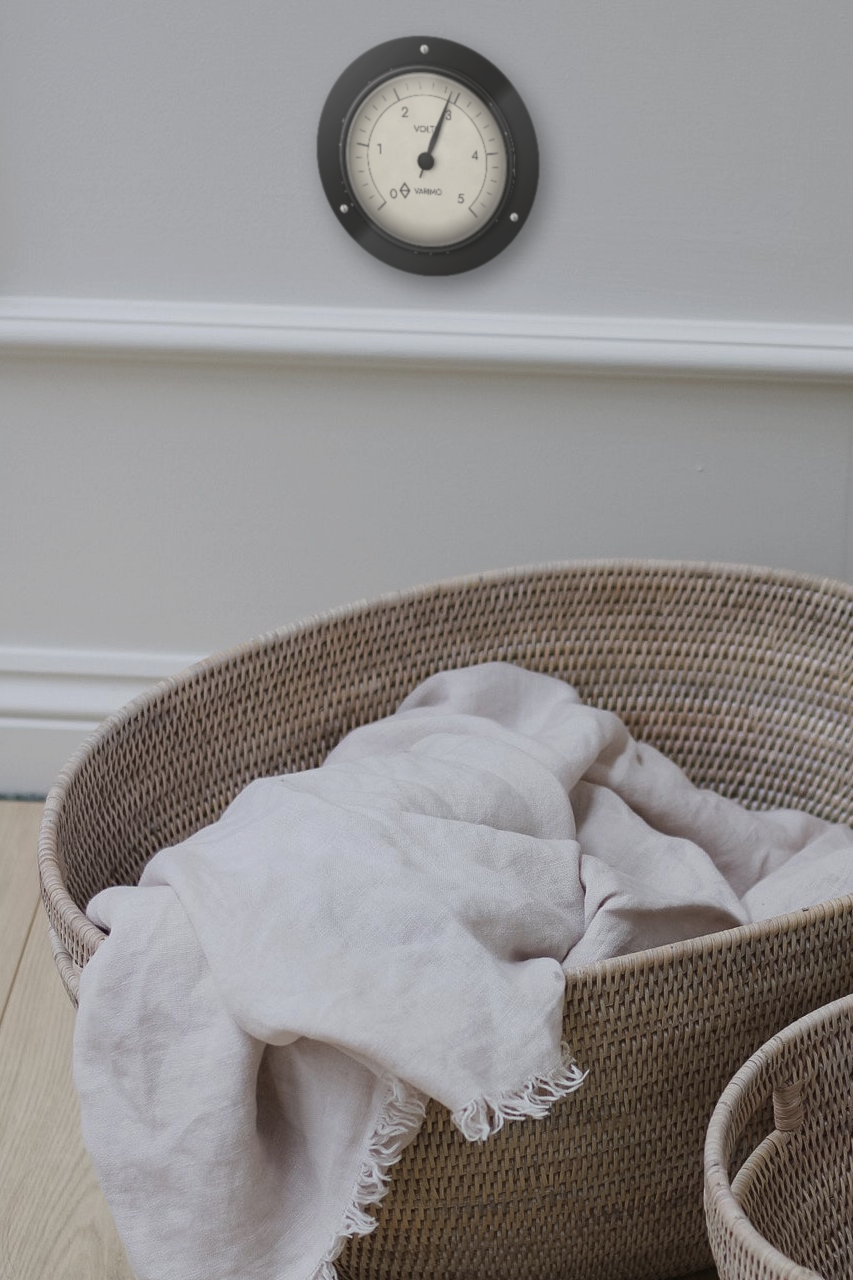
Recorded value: 2.9 V
